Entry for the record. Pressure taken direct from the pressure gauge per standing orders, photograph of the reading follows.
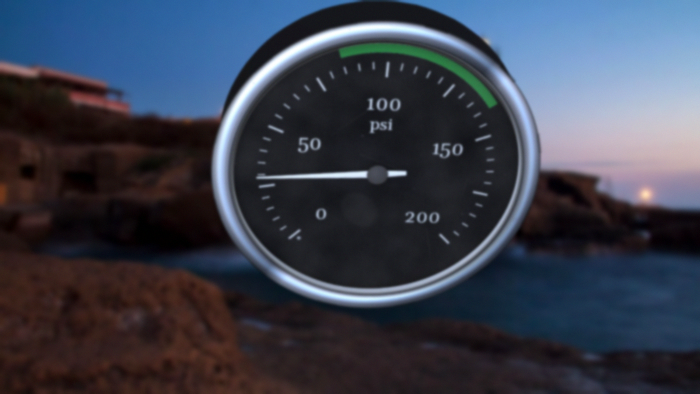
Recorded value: 30 psi
